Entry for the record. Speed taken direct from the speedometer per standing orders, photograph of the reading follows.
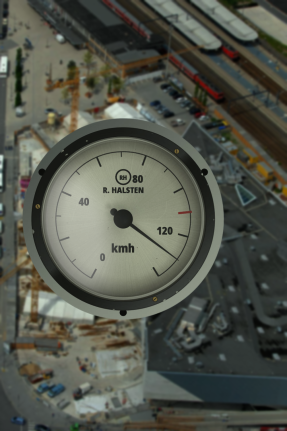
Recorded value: 130 km/h
